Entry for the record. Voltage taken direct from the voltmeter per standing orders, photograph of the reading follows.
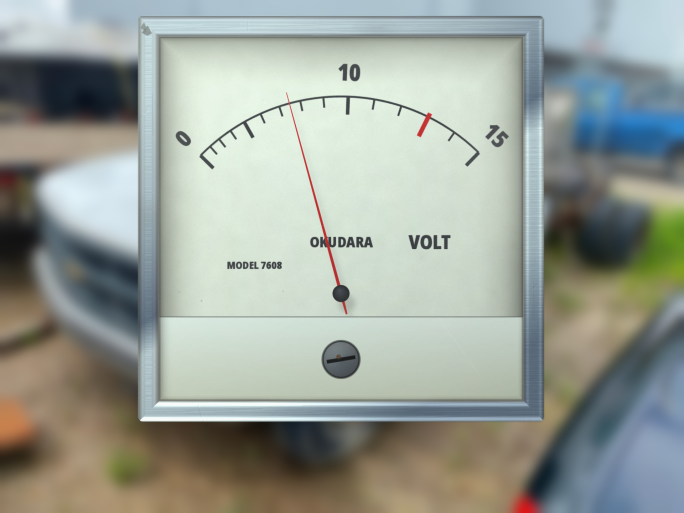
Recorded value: 7.5 V
